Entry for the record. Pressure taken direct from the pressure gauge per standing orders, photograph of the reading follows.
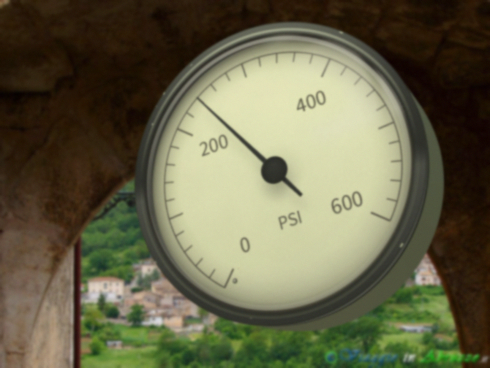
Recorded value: 240 psi
